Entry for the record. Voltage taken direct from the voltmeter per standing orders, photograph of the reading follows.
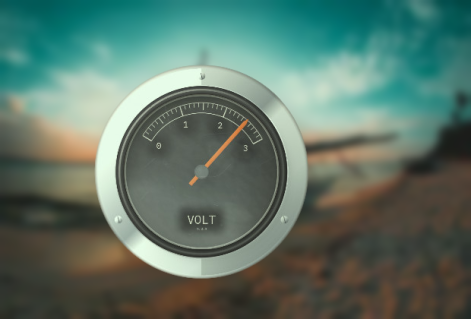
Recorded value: 2.5 V
